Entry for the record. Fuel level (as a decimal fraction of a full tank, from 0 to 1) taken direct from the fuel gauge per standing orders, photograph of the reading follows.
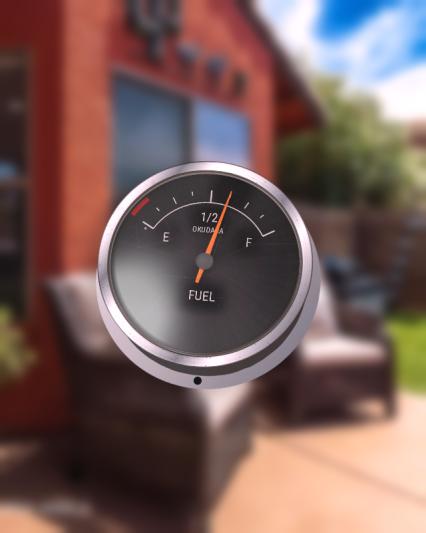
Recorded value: 0.625
